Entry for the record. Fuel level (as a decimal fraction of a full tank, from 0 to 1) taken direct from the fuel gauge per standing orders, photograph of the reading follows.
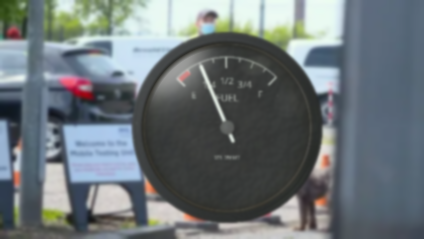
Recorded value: 0.25
